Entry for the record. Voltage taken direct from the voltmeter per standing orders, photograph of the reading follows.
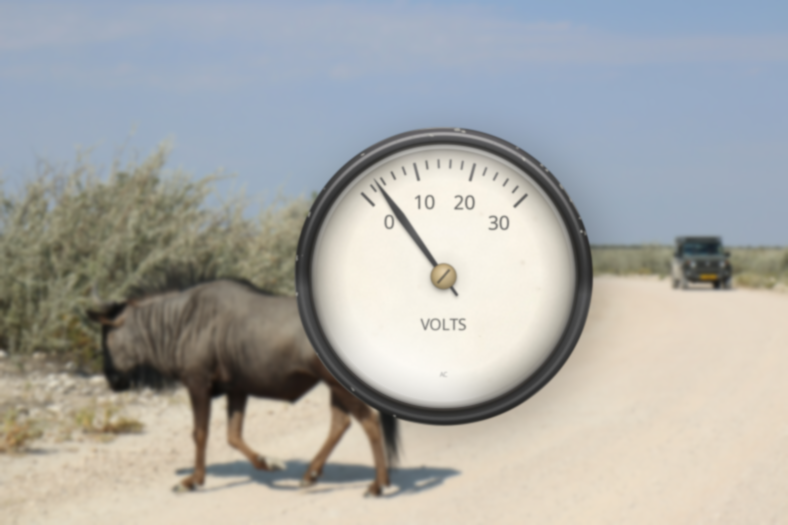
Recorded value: 3 V
